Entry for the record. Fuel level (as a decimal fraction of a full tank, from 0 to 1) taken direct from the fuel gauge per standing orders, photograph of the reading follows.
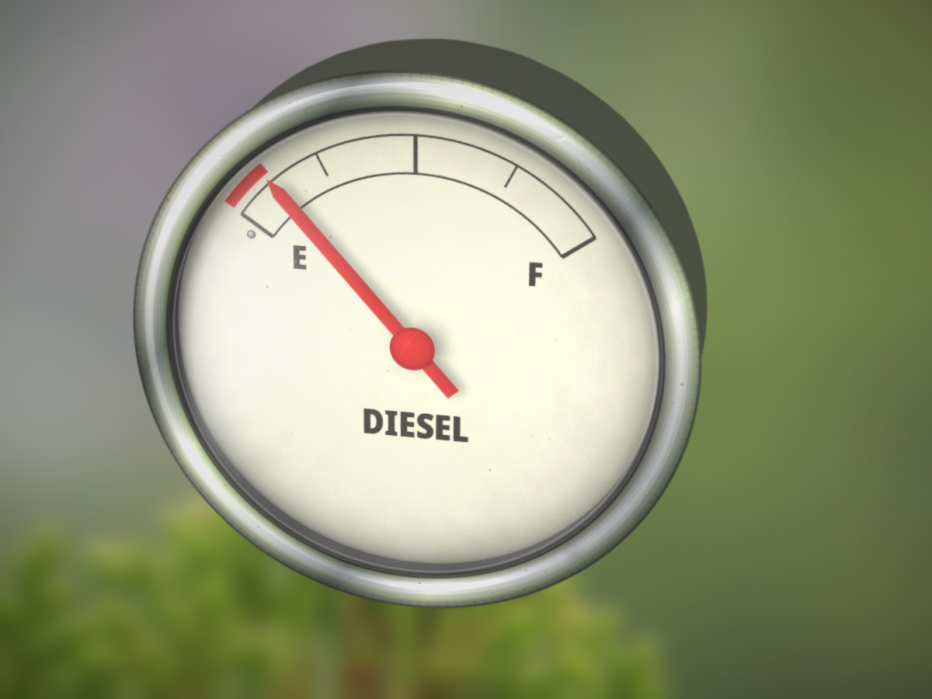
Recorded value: 0.125
